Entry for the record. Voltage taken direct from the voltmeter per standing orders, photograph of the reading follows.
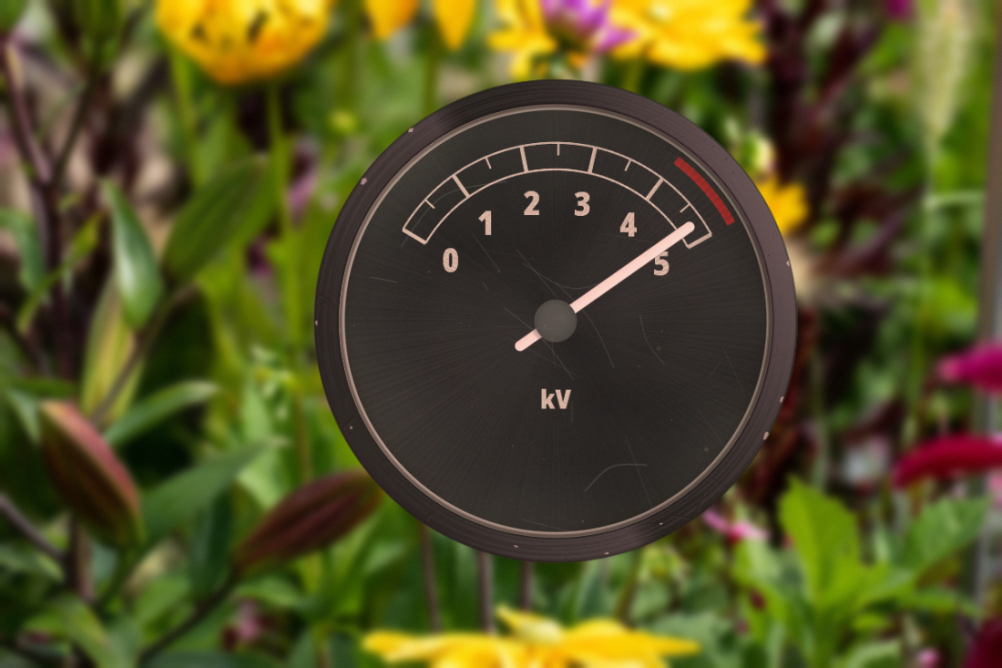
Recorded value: 4.75 kV
